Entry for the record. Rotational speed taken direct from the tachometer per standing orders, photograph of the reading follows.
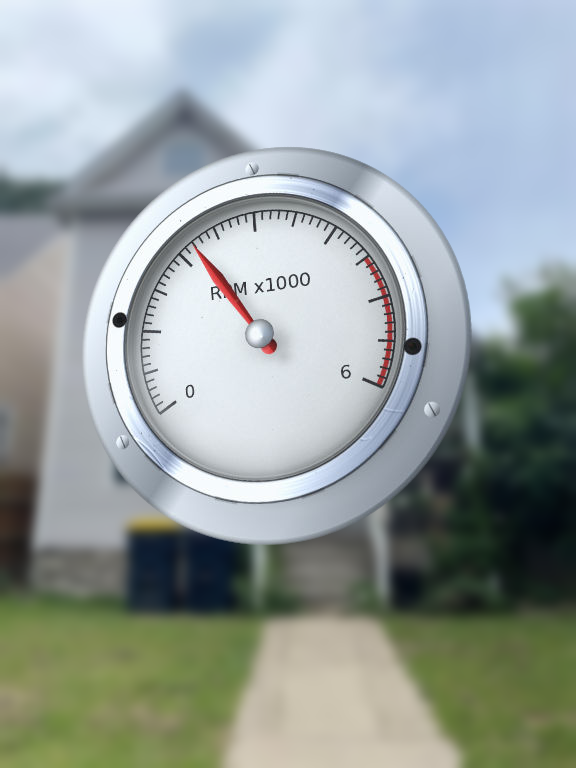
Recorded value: 2200 rpm
